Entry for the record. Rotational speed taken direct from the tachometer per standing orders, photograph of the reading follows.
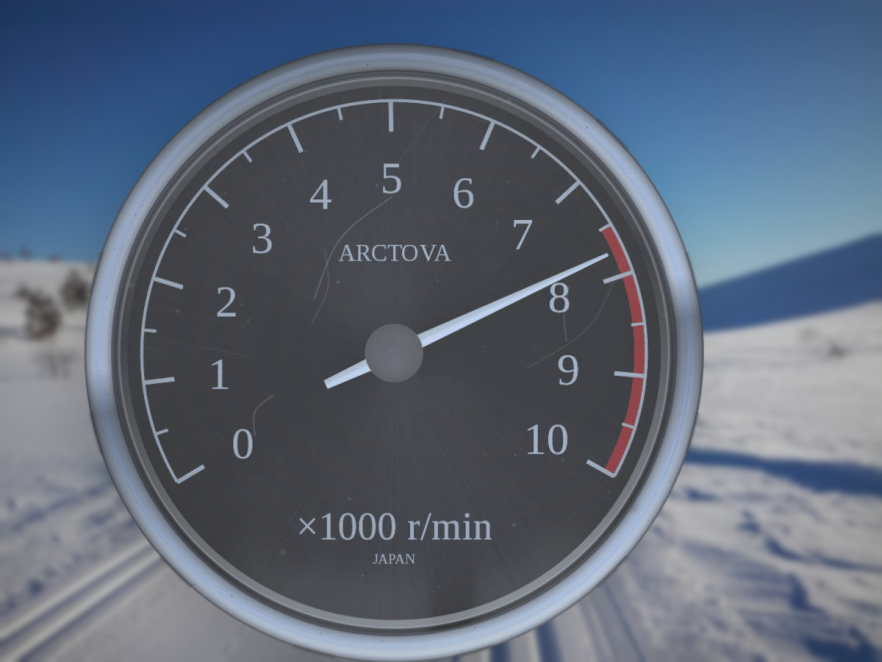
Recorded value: 7750 rpm
